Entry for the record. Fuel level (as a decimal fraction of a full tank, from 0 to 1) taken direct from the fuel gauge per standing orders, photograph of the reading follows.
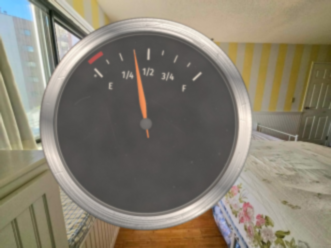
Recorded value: 0.375
